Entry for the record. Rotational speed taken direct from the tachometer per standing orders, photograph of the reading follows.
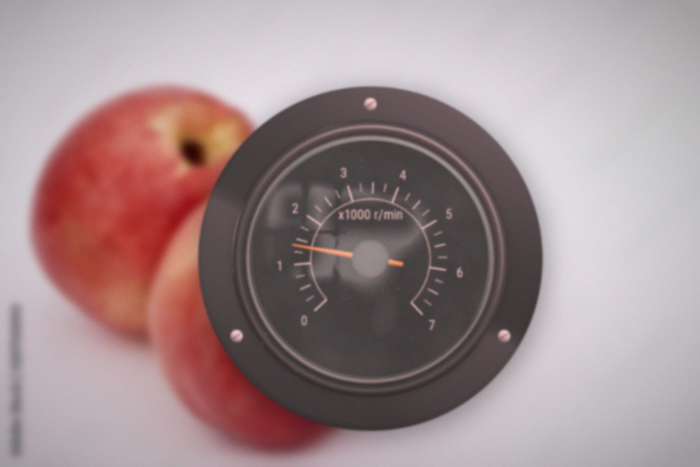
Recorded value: 1375 rpm
